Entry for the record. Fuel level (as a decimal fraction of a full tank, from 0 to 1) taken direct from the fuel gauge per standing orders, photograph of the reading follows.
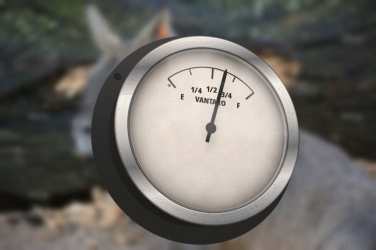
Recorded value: 0.625
